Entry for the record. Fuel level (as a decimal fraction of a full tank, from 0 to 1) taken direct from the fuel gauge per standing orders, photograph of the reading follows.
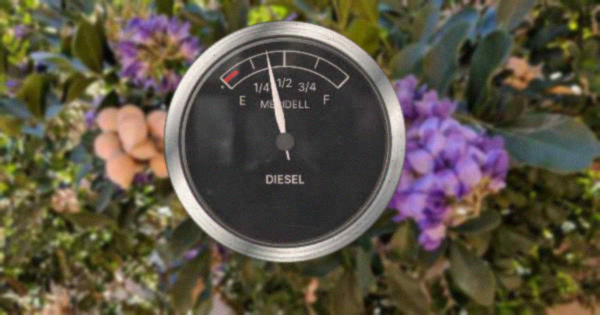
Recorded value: 0.375
